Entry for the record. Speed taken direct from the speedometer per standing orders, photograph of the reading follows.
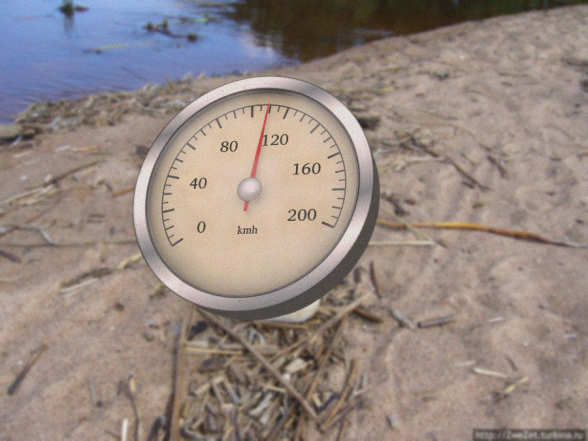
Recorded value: 110 km/h
